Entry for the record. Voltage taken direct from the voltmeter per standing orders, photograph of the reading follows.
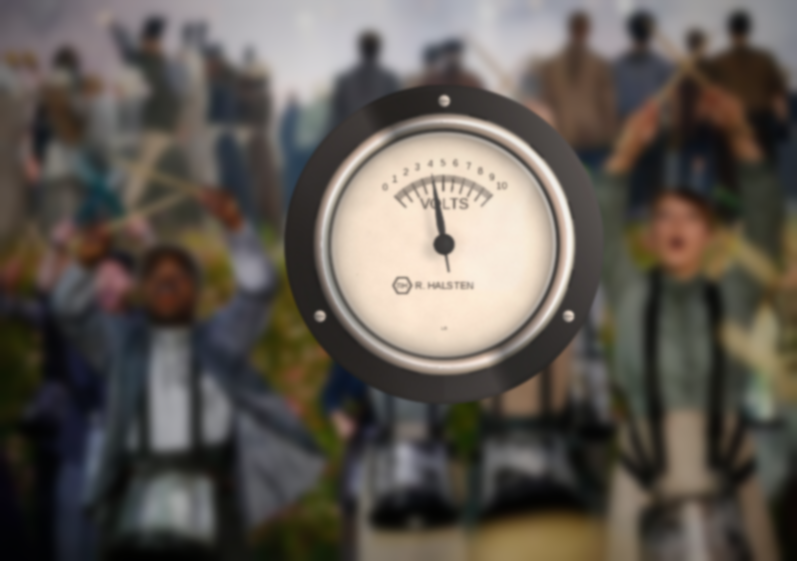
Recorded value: 4 V
